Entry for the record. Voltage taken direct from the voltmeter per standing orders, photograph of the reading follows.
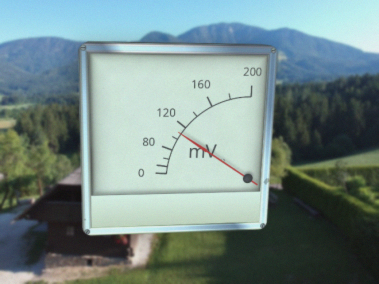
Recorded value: 110 mV
